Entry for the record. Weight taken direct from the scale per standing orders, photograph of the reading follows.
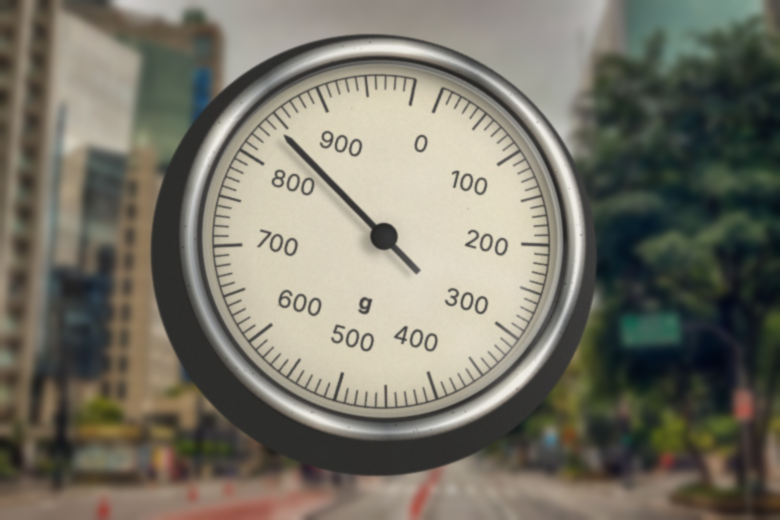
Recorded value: 840 g
